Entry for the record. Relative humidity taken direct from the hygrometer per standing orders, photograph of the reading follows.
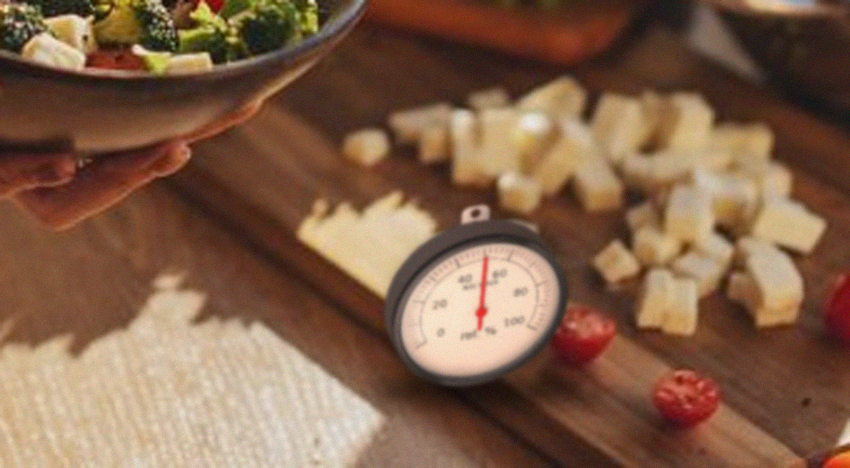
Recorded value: 50 %
